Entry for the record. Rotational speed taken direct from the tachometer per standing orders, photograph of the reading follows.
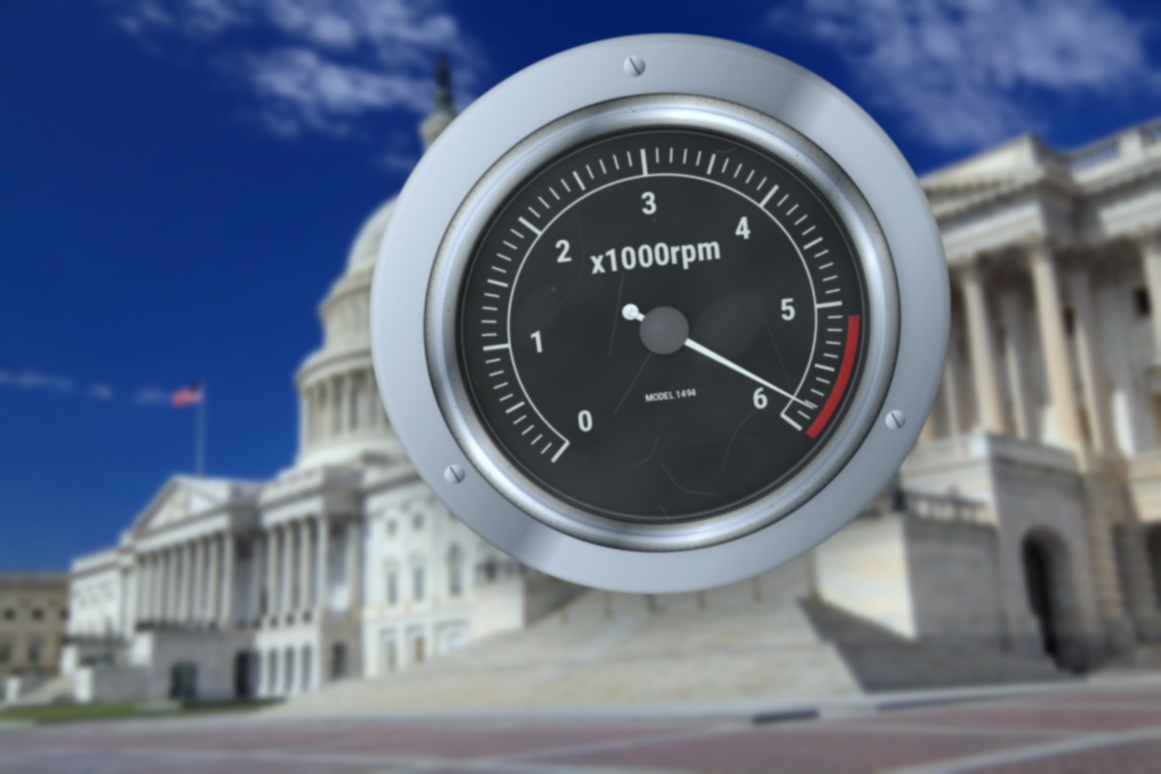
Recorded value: 5800 rpm
